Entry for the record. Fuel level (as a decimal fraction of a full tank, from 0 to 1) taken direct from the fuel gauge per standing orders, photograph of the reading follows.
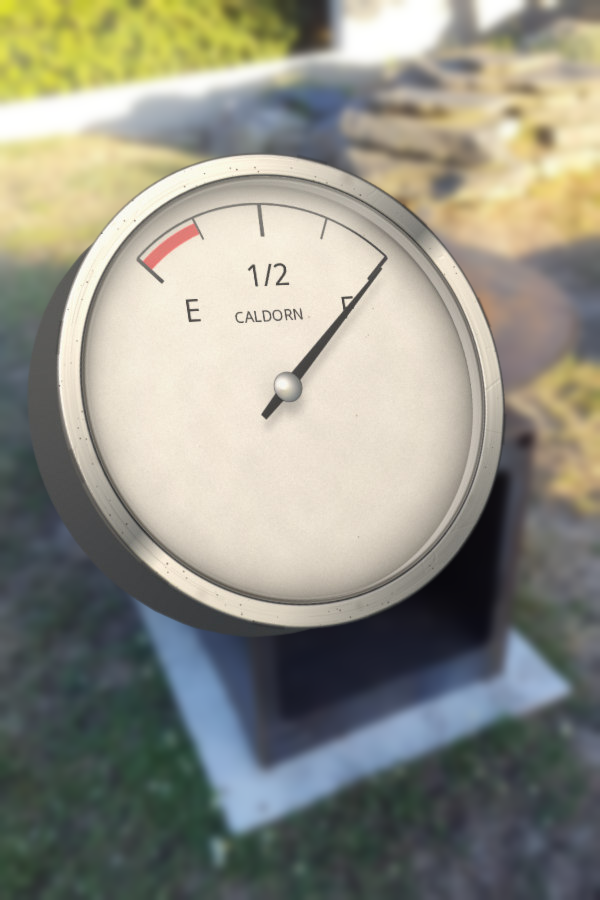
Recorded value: 1
